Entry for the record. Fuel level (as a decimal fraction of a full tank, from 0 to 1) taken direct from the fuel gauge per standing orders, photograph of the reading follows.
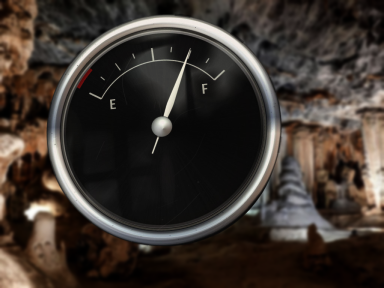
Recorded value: 0.75
